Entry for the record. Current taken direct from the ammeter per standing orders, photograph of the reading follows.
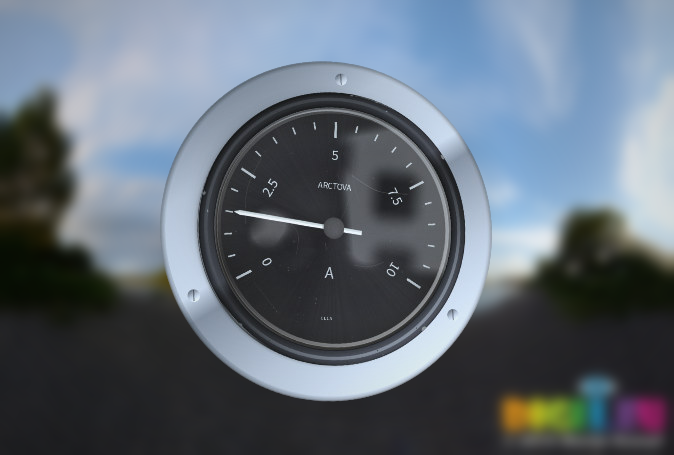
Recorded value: 1.5 A
